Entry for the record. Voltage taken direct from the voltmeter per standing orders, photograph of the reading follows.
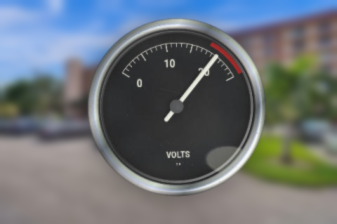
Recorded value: 20 V
